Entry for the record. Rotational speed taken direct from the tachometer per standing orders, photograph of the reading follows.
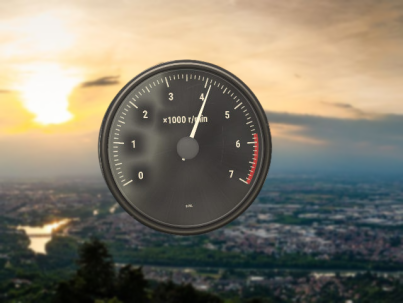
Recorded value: 4100 rpm
